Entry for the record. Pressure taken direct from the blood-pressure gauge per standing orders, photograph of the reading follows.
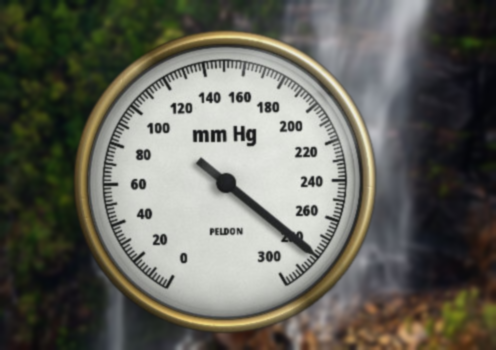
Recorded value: 280 mmHg
